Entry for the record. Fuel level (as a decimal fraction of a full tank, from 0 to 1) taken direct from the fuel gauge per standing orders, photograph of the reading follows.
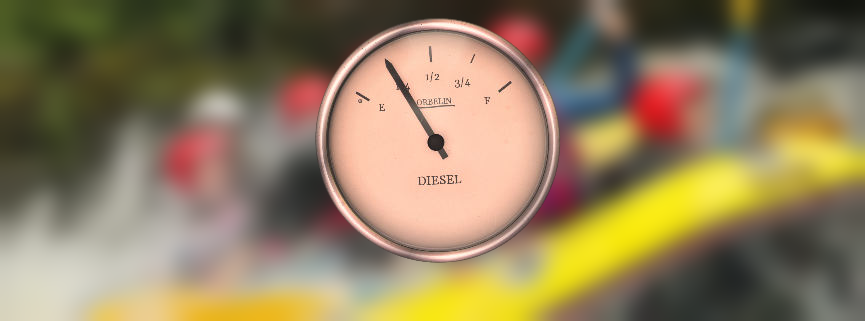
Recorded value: 0.25
